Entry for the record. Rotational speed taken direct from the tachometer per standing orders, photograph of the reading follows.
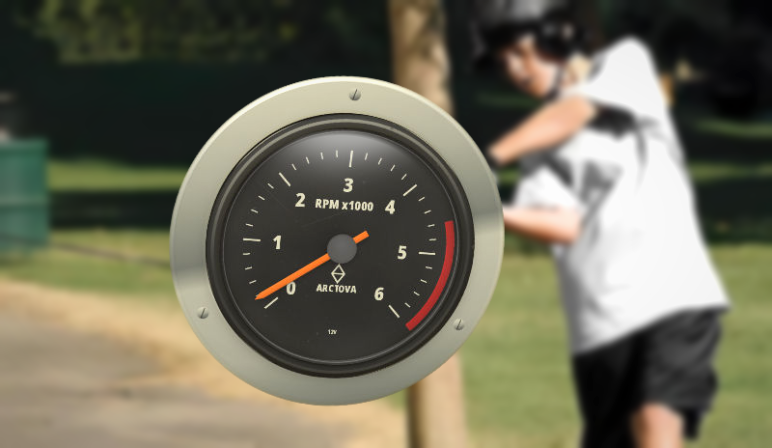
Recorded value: 200 rpm
